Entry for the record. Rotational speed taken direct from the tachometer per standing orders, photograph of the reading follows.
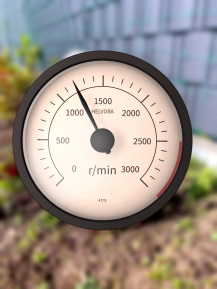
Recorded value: 1200 rpm
